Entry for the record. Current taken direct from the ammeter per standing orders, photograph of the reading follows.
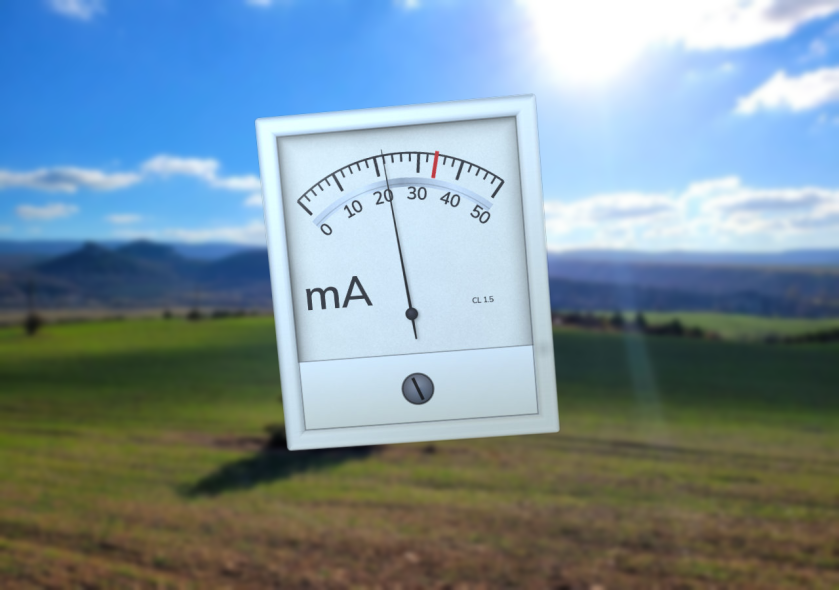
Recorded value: 22 mA
